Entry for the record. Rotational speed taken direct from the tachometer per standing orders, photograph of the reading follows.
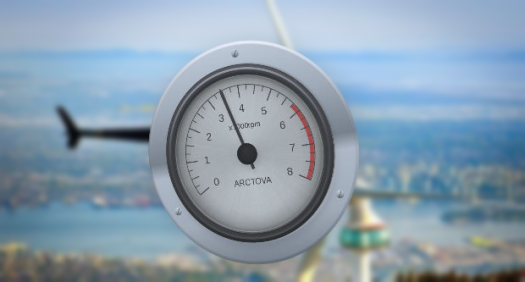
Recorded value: 3500 rpm
